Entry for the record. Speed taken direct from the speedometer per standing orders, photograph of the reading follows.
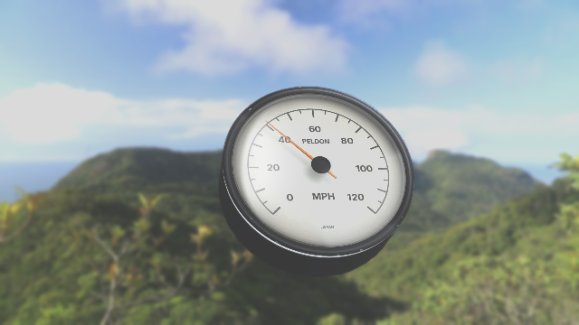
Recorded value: 40 mph
